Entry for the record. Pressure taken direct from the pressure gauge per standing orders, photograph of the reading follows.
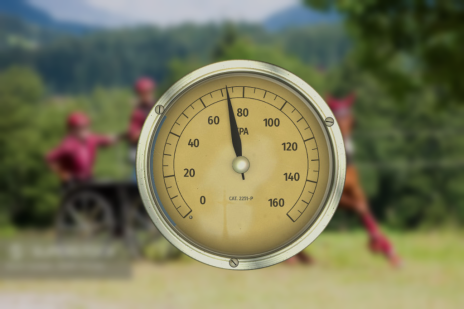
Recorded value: 72.5 kPa
